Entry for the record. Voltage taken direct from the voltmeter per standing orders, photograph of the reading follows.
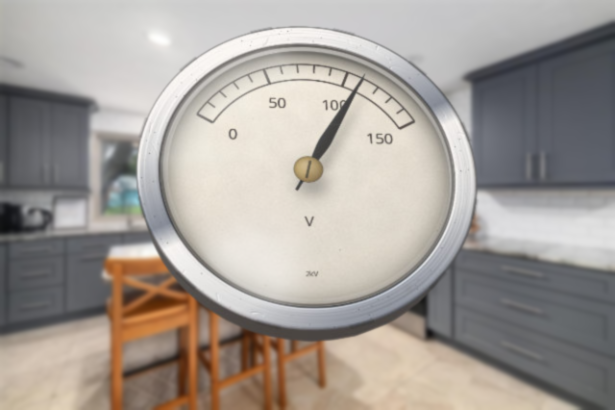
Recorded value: 110 V
